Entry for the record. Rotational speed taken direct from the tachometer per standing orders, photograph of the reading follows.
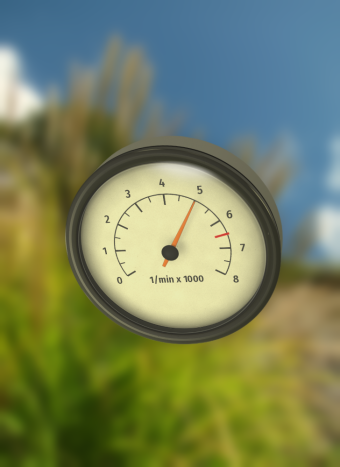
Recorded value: 5000 rpm
